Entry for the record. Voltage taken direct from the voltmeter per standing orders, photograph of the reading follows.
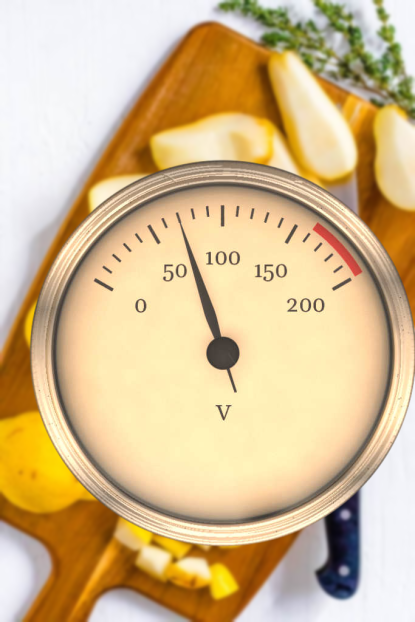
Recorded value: 70 V
